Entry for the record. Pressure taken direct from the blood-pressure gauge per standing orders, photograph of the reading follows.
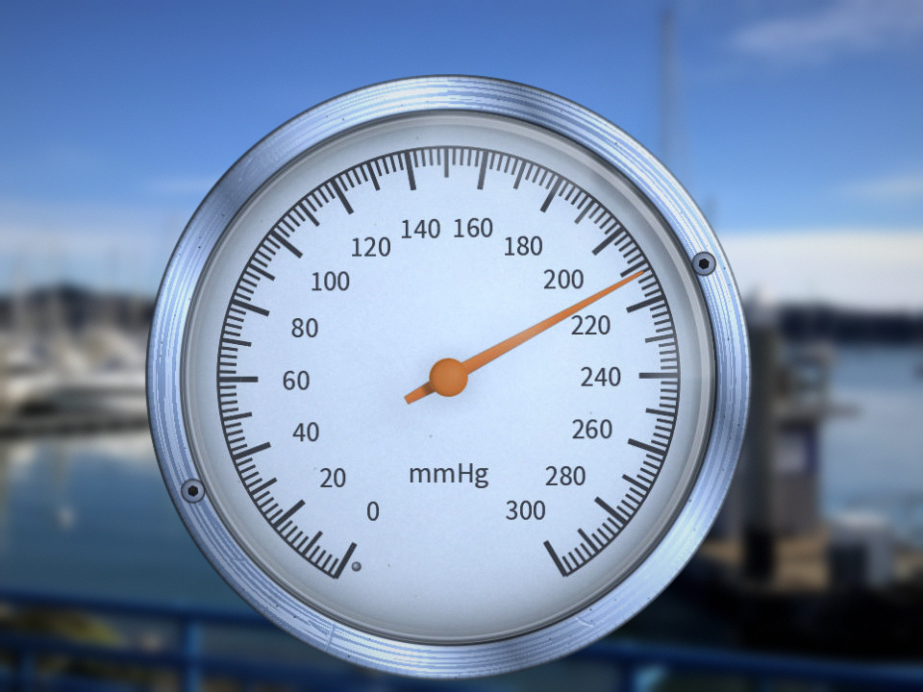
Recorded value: 212 mmHg
